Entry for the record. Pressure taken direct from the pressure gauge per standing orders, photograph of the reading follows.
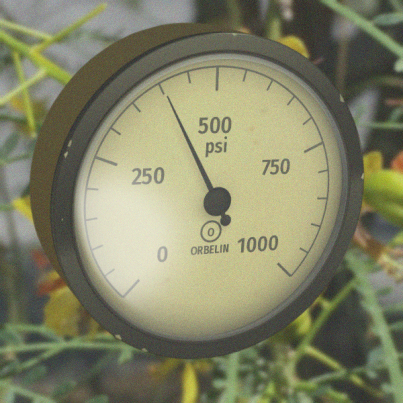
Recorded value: 400 psi
